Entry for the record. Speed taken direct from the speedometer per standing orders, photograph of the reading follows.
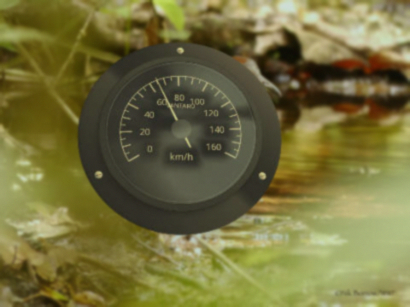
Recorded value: 65 km/h
